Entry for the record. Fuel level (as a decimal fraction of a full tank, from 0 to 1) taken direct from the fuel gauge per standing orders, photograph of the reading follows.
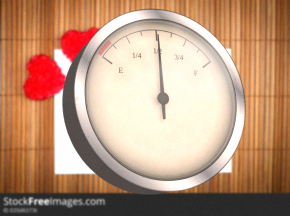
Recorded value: 0.5
